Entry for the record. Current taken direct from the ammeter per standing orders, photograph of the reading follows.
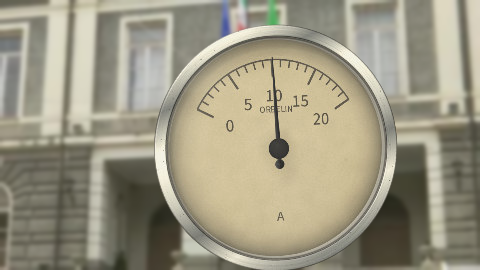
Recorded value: 10 A
